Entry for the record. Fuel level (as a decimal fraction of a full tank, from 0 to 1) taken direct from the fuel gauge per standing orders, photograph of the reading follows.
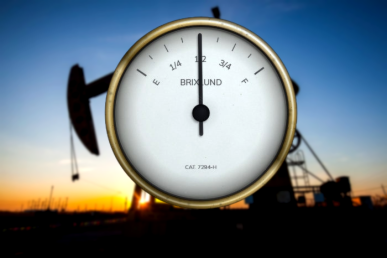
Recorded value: 0.5
